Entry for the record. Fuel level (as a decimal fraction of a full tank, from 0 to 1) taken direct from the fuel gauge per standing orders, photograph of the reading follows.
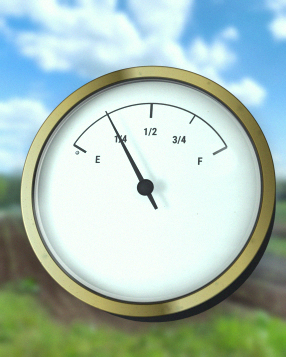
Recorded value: 0.25
